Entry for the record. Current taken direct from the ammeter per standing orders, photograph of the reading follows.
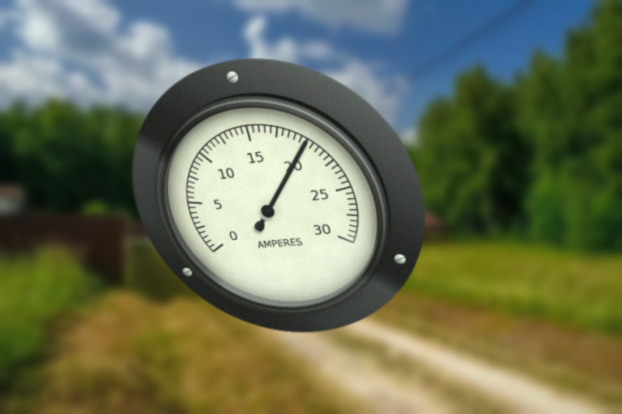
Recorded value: 20 A
